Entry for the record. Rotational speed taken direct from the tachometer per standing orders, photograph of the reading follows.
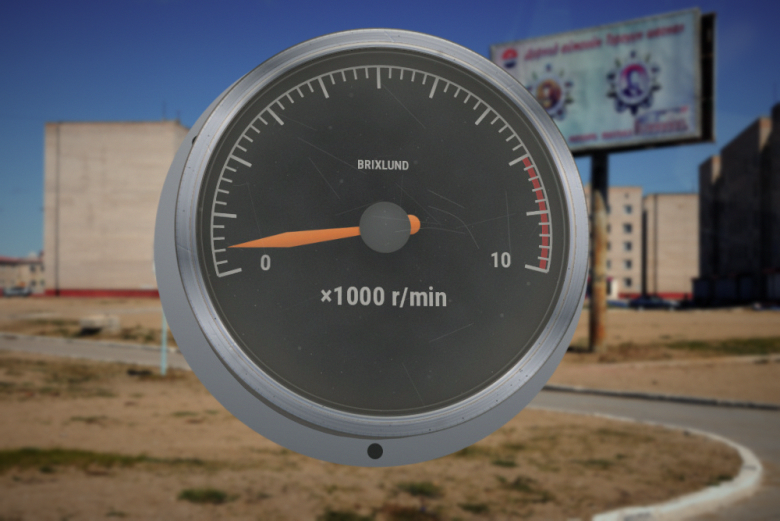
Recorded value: 400 rpm
